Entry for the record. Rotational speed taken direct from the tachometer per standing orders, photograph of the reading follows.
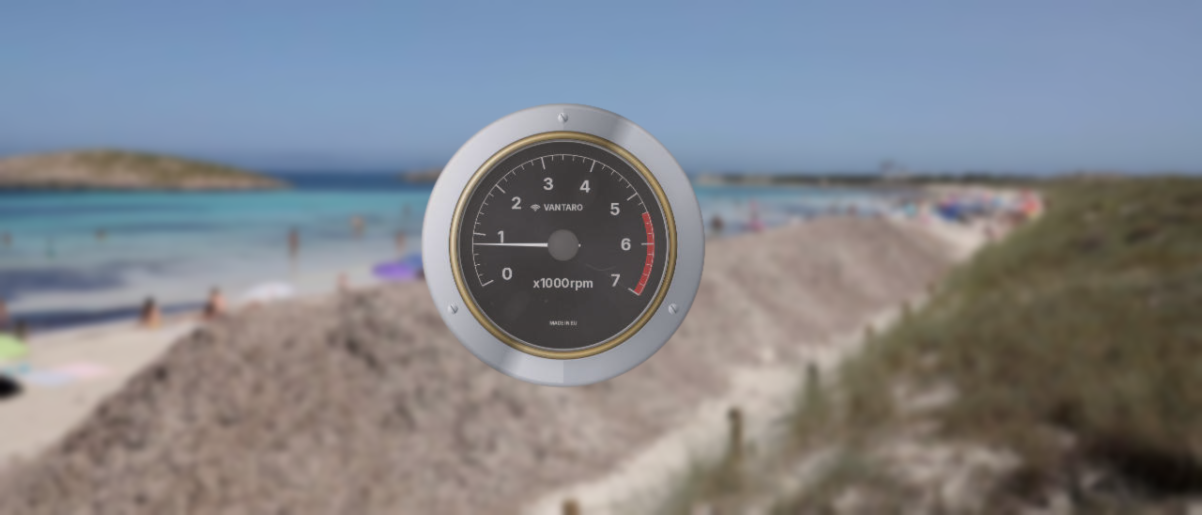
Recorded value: 800 rpm
